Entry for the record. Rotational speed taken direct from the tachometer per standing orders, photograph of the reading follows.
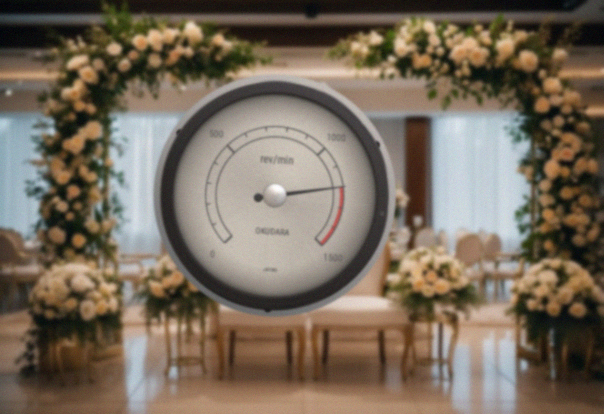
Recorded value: 1200 rpm
